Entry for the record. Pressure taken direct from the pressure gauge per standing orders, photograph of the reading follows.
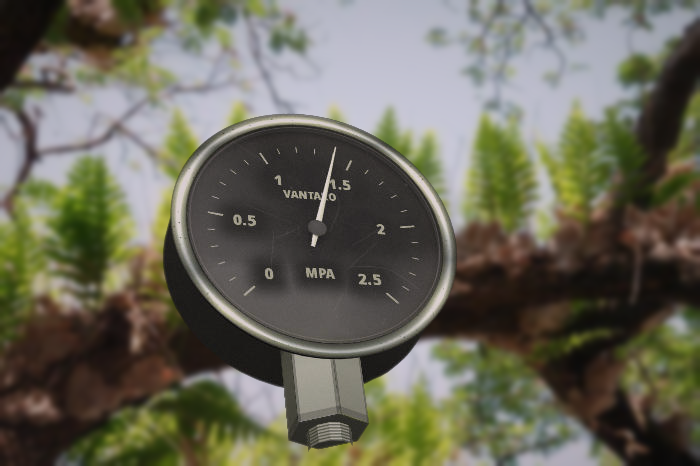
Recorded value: 1.4 MPa
